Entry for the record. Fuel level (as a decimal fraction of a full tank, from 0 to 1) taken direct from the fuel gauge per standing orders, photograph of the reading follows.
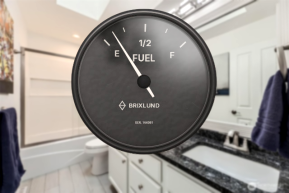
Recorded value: 0.125
